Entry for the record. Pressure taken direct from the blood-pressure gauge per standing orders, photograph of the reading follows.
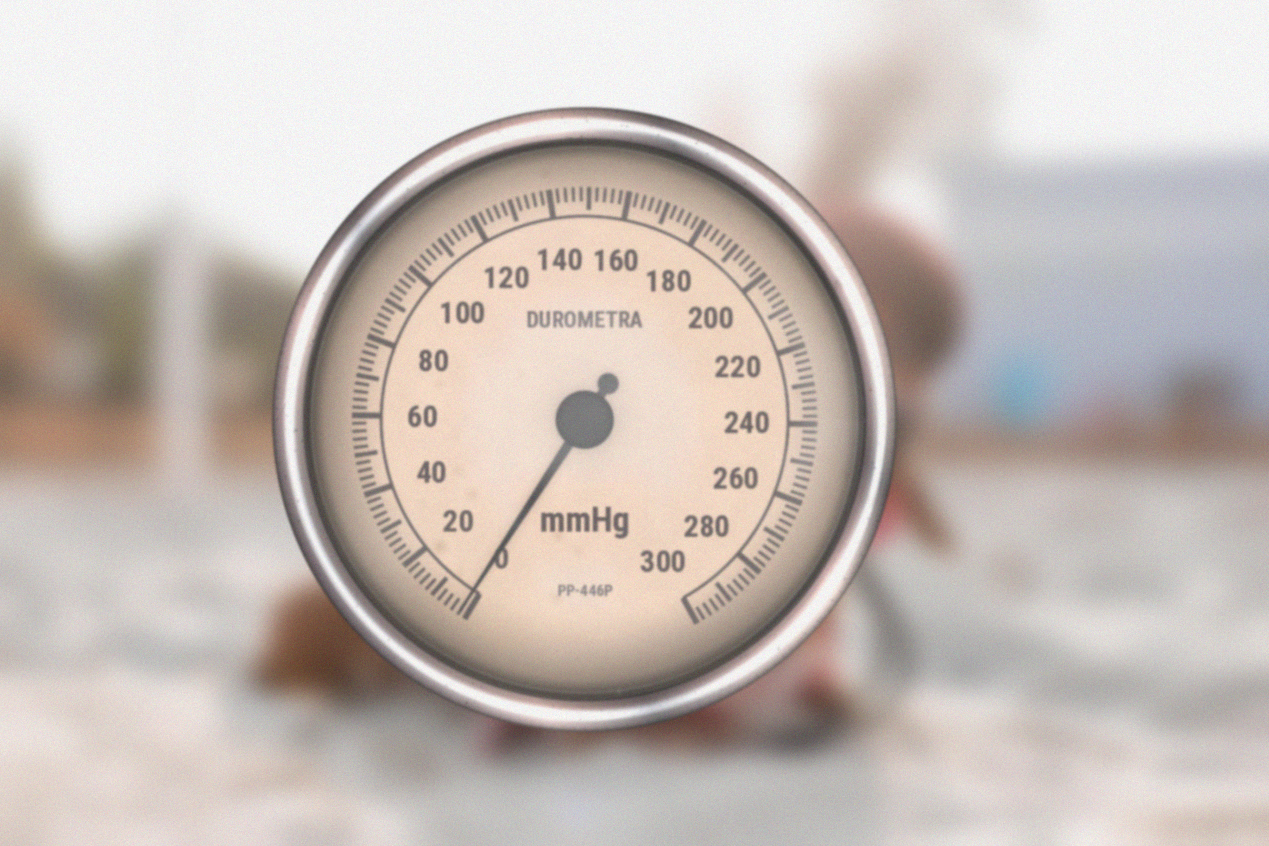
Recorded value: 2 mmHg
